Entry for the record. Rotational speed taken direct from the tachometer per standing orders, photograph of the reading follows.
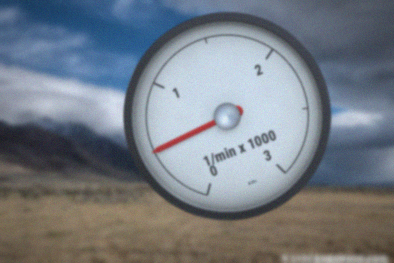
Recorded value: 500 rpm
